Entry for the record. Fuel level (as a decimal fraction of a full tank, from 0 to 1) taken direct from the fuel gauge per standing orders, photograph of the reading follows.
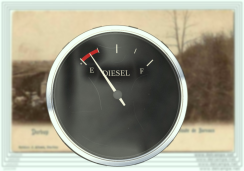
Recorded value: 0.125
